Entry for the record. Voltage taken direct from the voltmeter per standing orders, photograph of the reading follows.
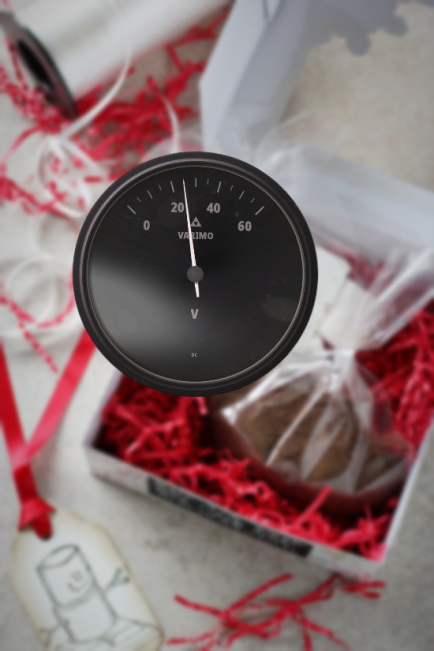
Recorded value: 25 V
